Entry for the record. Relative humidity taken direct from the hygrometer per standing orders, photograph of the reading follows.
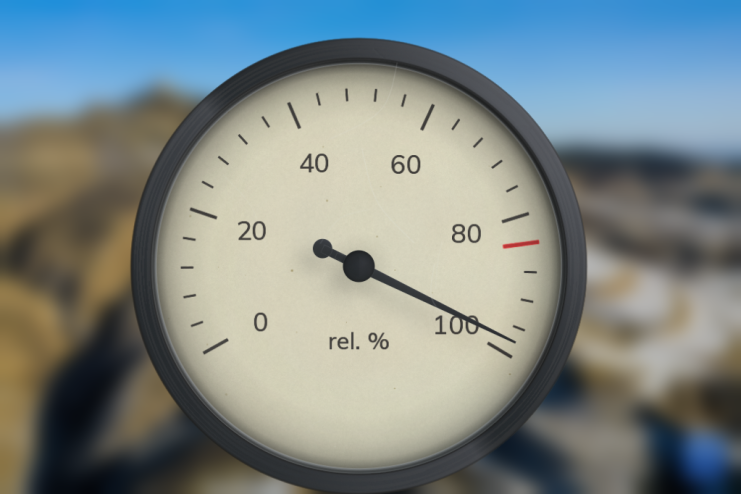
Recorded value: 98 %
